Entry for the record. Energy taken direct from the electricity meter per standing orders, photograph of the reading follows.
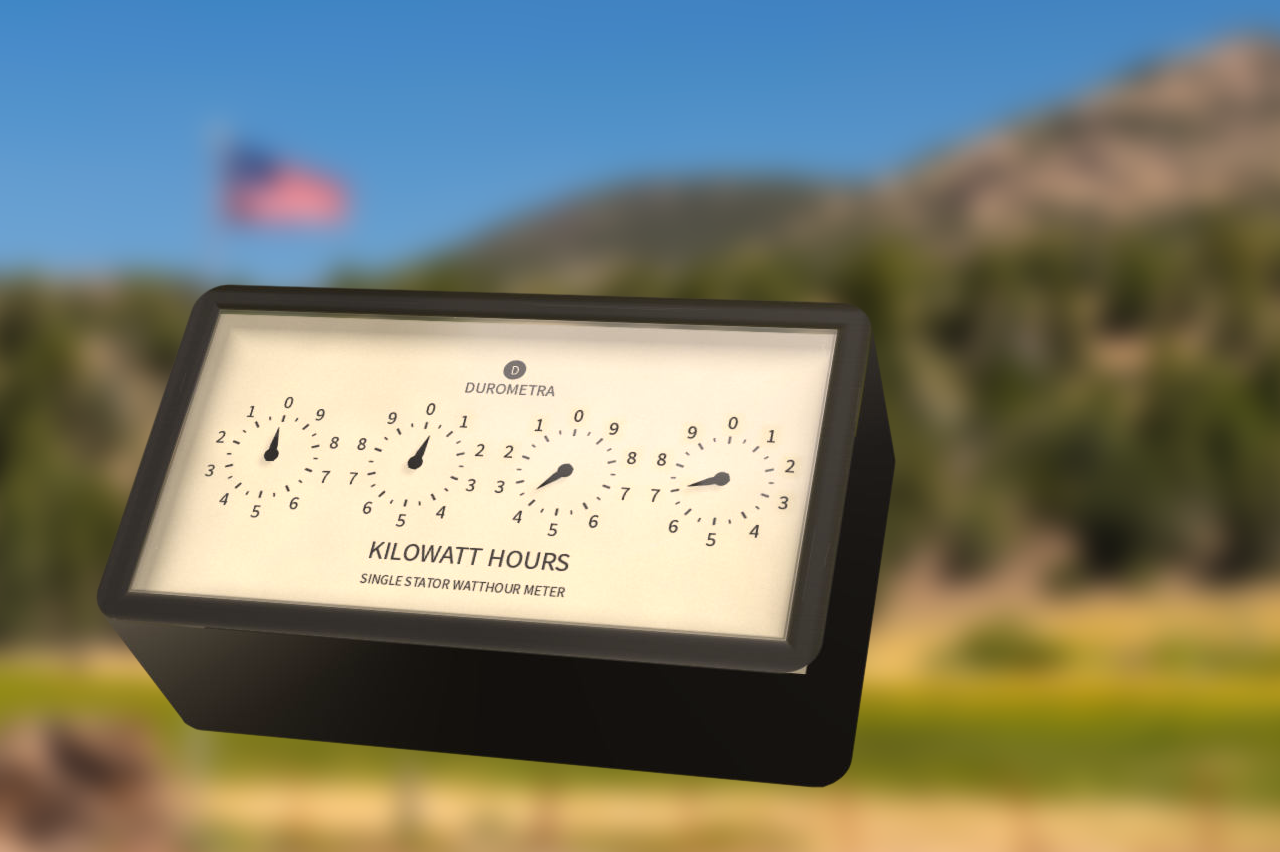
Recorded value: 37 kWh
